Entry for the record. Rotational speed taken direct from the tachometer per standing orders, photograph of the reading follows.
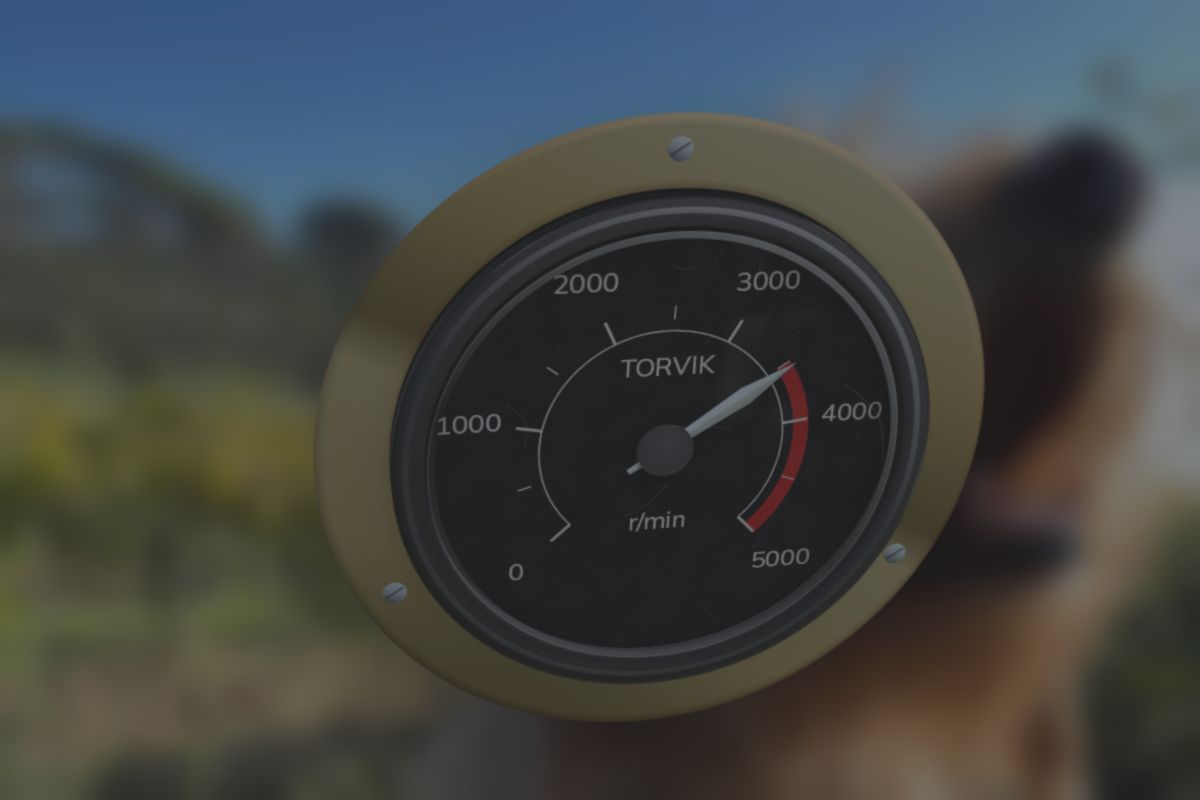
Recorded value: 3500 rpm
